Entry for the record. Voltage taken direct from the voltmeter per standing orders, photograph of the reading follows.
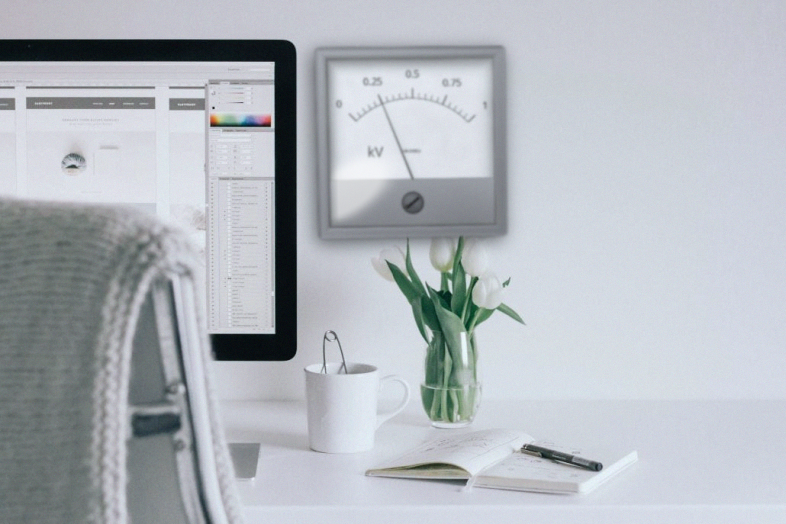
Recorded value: 0.25 kV
